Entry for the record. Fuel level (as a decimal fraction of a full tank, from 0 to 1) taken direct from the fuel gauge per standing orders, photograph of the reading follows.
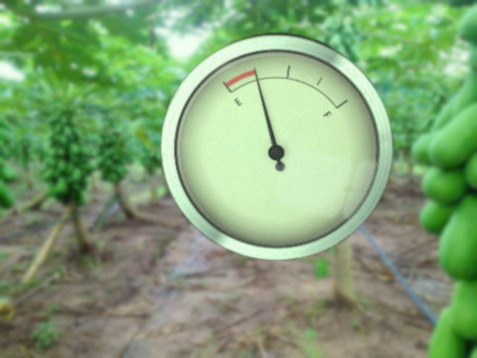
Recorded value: 0.25
